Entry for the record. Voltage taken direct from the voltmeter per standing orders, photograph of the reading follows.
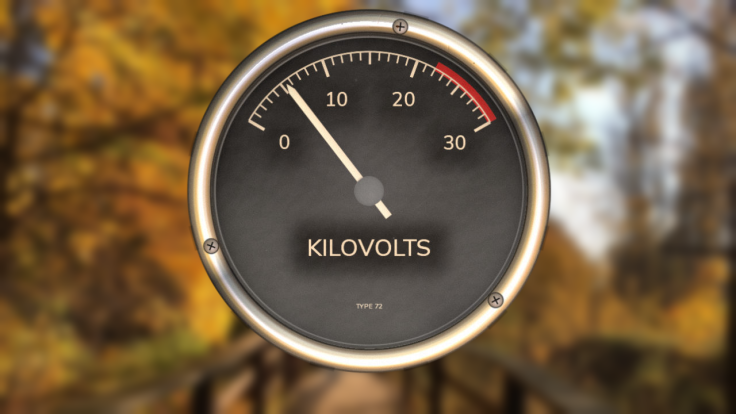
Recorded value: 5.5 kV
